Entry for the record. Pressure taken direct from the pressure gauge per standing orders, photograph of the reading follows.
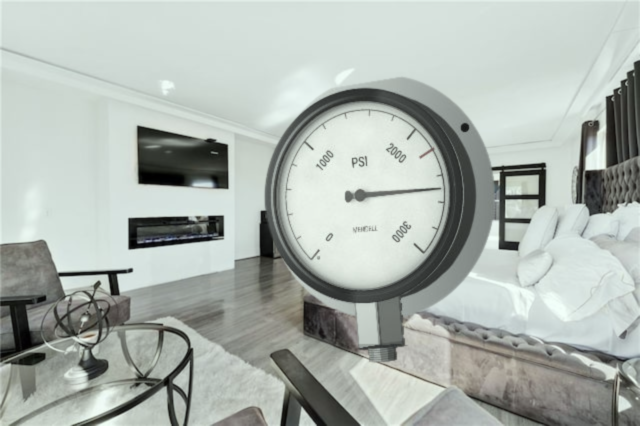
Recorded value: 2500 psi
